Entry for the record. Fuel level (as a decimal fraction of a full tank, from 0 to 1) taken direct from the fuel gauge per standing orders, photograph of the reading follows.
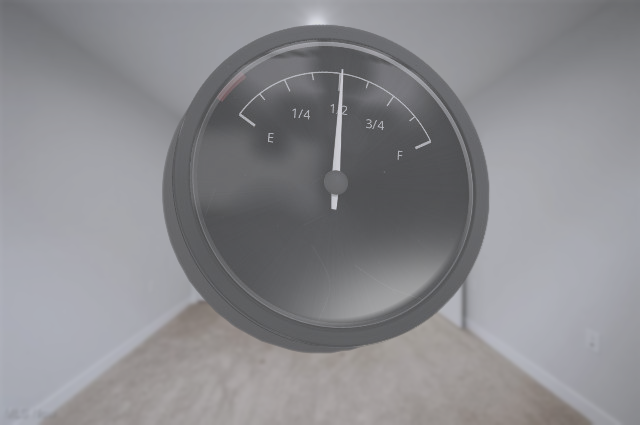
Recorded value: 0.5
